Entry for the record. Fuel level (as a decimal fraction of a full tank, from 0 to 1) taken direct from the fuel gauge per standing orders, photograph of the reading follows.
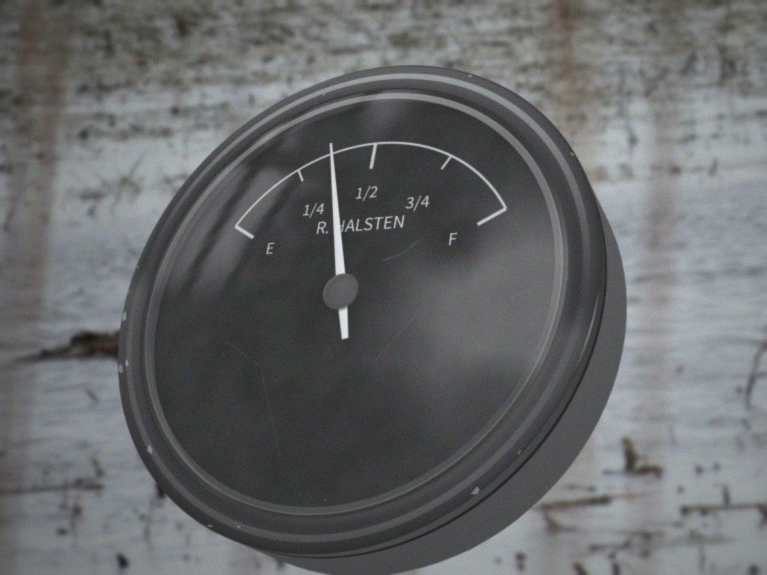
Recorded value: 0.375
